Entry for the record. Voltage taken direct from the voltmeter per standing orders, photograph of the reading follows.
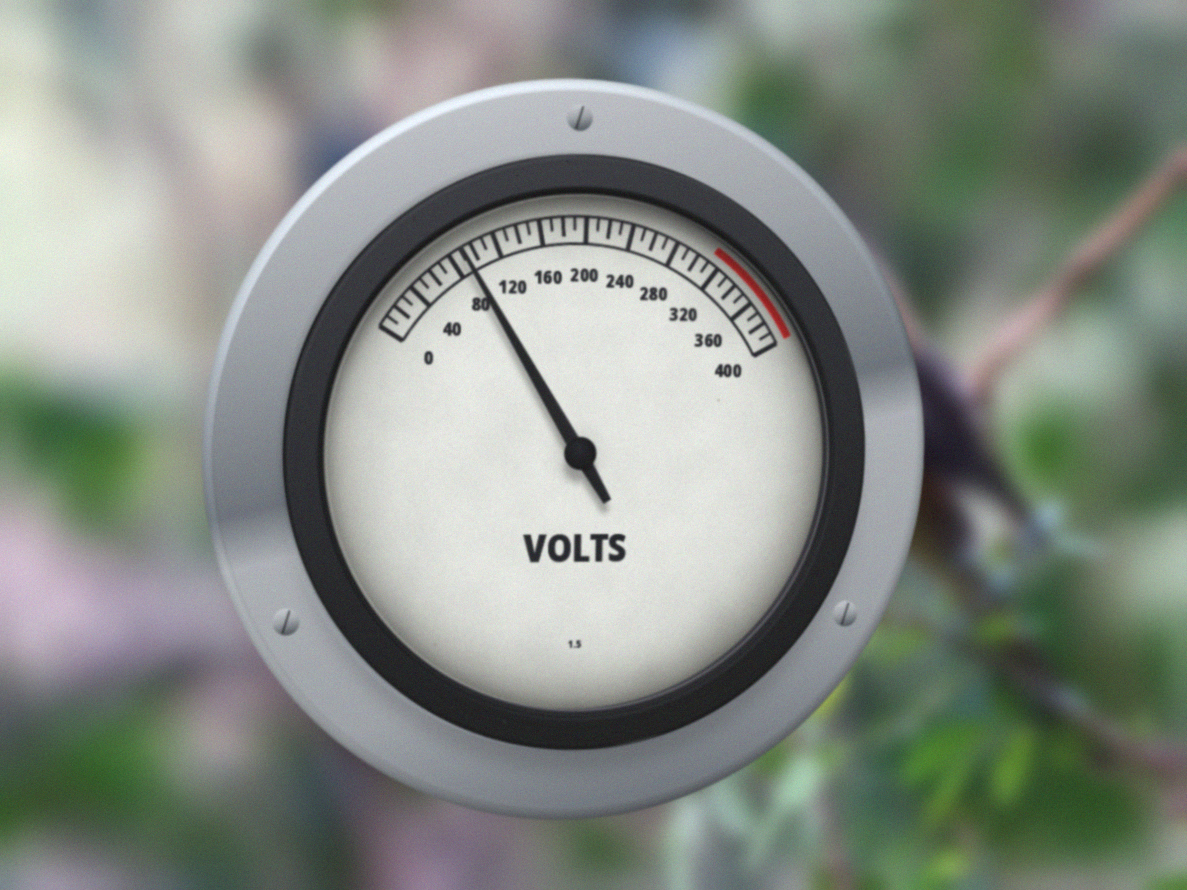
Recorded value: 90 V
